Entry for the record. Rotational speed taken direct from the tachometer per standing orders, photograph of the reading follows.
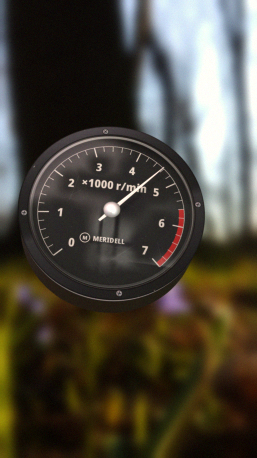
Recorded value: 4600 rpm
